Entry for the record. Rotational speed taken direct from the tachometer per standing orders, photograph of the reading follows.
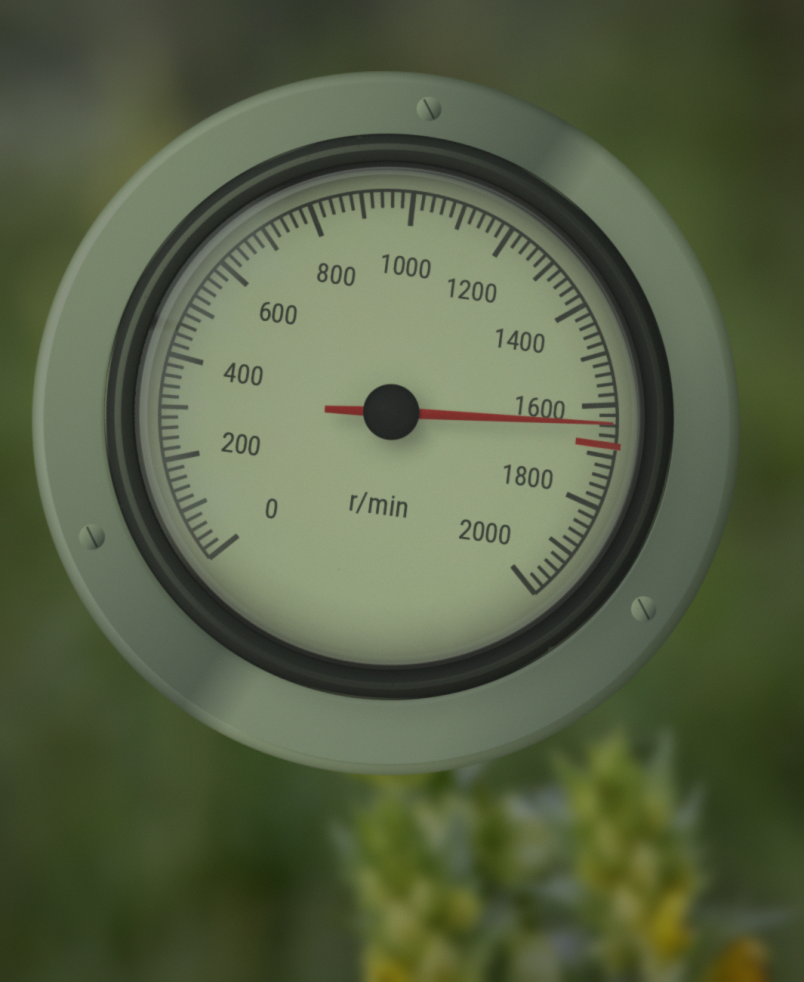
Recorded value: 1640 rpm
